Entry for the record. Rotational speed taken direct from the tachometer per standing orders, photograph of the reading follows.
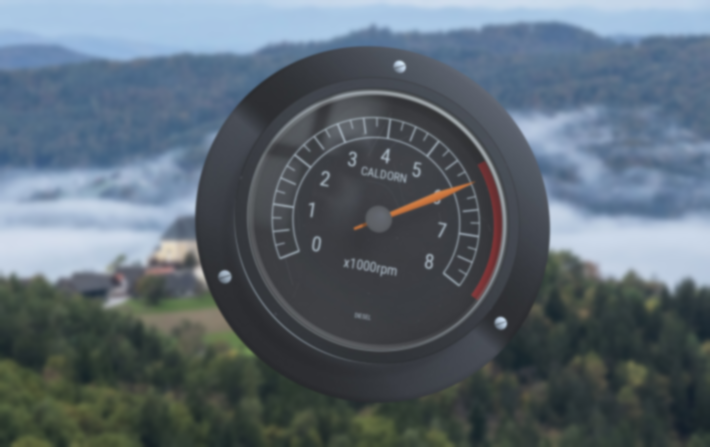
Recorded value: 6000 rpm
